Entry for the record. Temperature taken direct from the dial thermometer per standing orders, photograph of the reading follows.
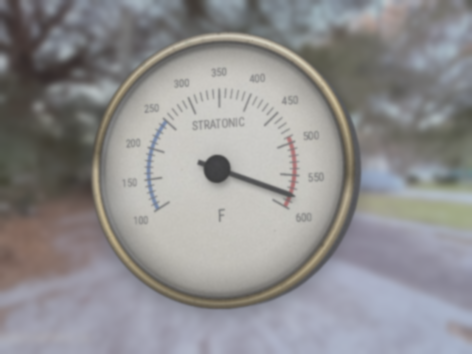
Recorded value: 580 °F
